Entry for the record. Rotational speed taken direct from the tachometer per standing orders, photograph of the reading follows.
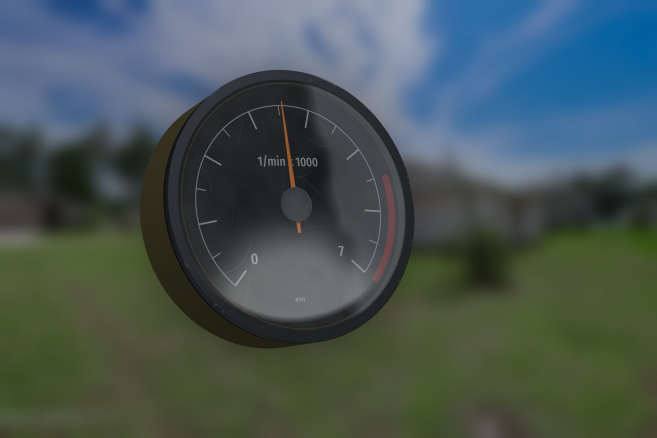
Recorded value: 3500 rpm
